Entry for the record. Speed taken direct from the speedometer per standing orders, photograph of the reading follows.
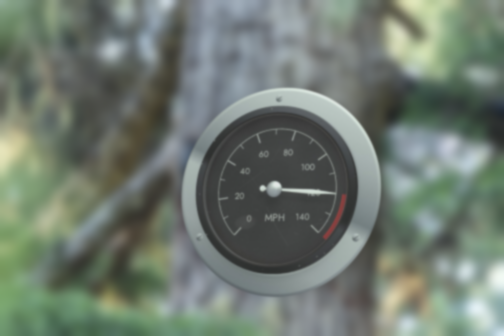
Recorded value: 120 mph
